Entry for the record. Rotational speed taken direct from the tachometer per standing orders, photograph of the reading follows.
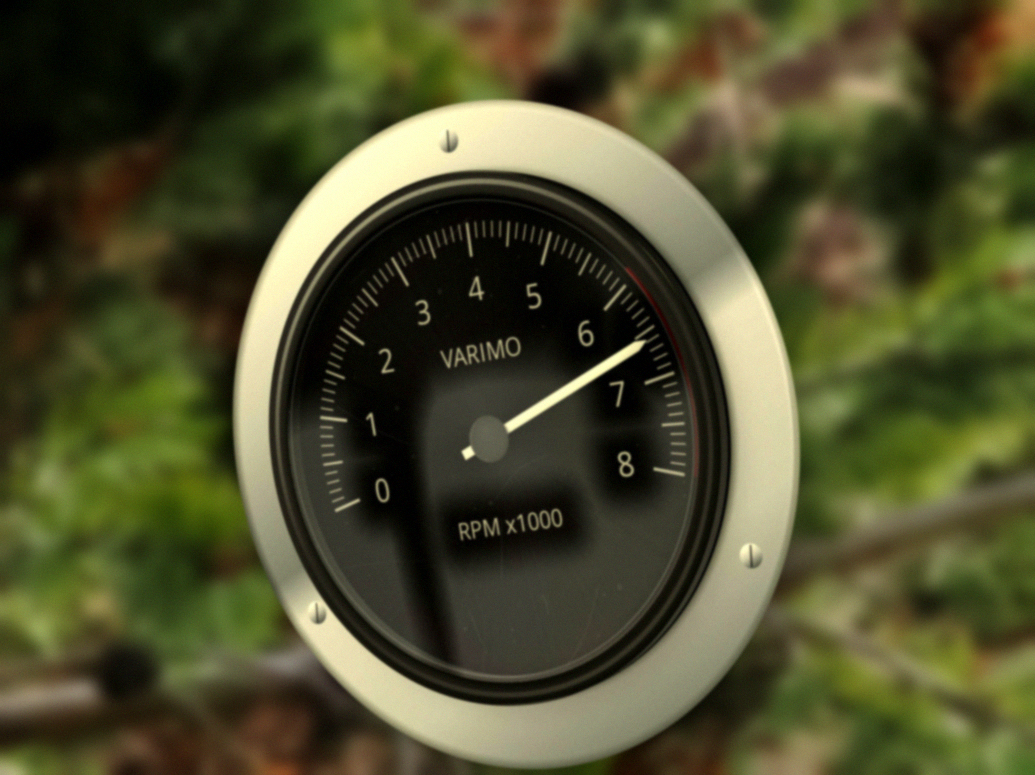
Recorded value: 6600 rpm
